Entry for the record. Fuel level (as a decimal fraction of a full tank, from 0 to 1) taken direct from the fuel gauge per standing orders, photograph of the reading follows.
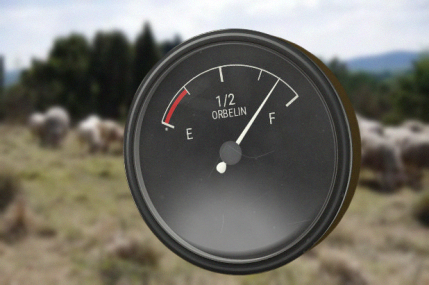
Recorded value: 0.875
